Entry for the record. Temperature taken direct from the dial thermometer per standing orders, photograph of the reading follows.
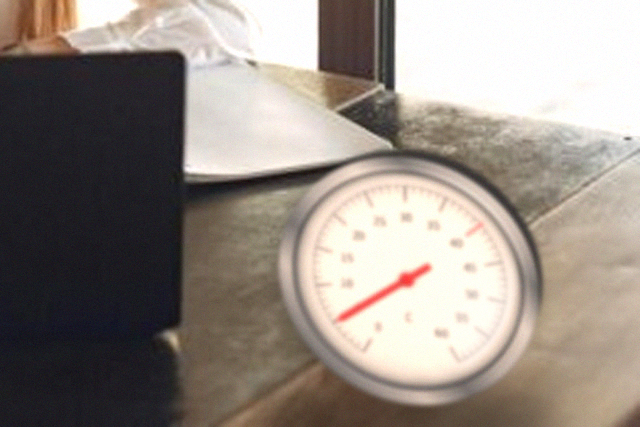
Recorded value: 5 °C
